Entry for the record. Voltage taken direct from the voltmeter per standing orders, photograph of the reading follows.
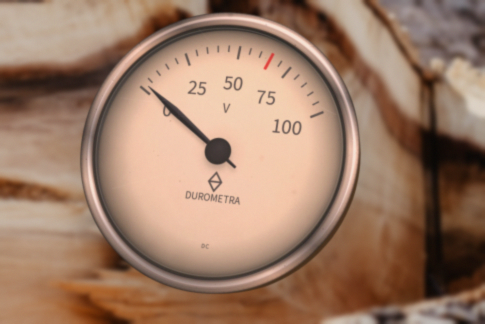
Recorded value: 2.5 V
